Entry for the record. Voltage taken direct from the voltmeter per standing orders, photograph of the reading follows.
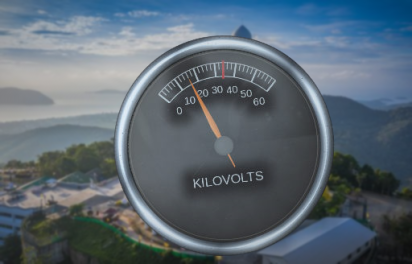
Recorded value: 16 kV
